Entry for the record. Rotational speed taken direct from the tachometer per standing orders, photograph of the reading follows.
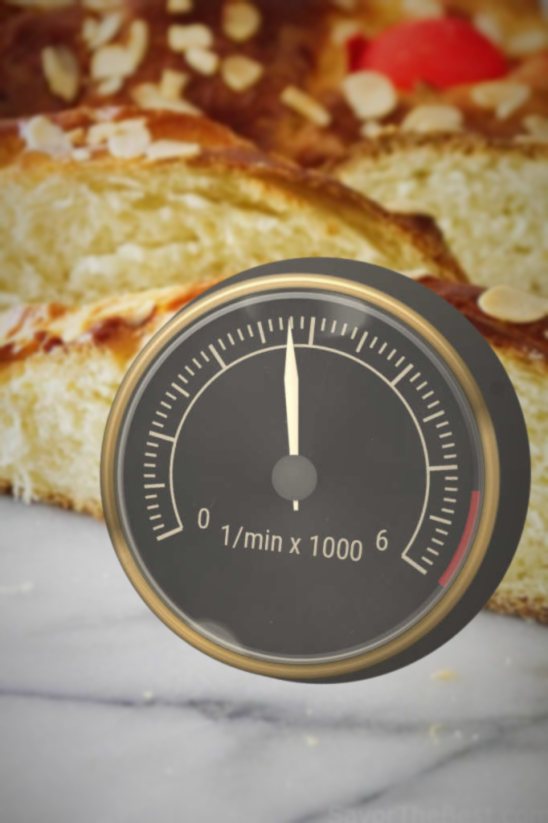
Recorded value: 2800 rpm
